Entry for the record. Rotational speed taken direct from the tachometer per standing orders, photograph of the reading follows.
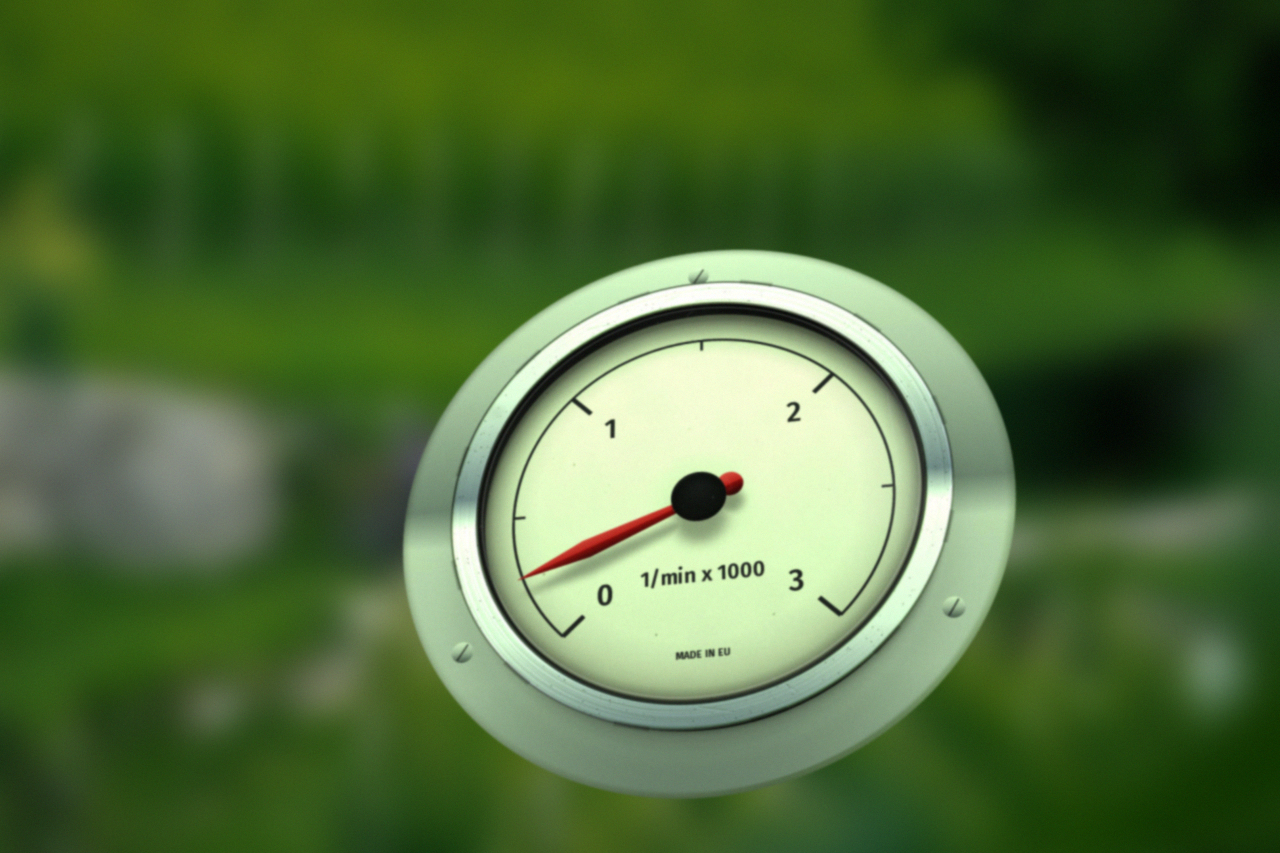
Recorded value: 250 rpm
